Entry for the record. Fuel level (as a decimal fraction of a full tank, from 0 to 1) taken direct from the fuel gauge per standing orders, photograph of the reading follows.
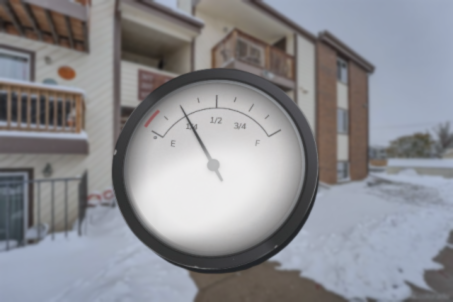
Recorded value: 0.25
